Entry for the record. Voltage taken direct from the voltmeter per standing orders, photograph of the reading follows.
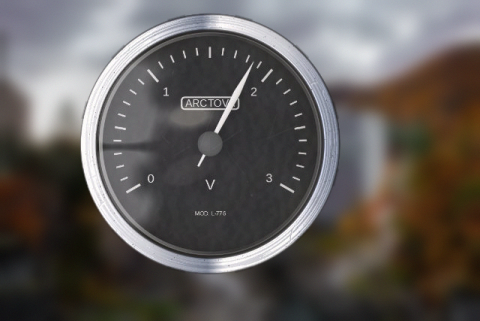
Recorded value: 1.85 V
